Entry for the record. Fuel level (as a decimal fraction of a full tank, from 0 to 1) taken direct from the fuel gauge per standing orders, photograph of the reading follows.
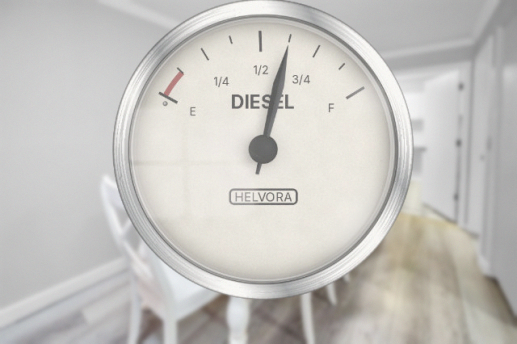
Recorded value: 0.625
